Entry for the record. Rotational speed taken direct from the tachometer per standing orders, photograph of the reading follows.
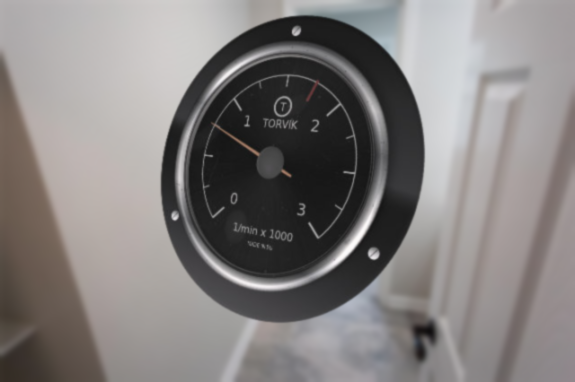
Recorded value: 750 rpm
